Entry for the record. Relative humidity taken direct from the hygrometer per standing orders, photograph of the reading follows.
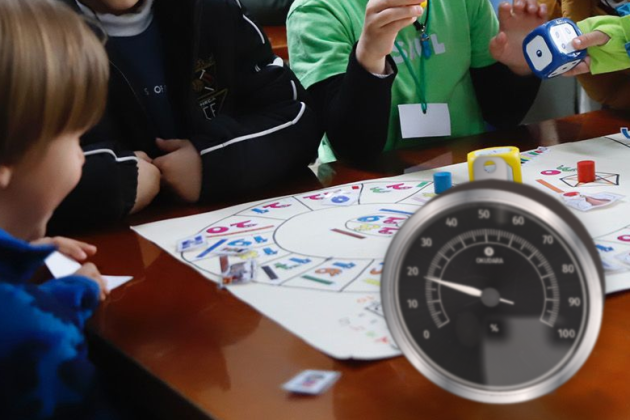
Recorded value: 20 %
